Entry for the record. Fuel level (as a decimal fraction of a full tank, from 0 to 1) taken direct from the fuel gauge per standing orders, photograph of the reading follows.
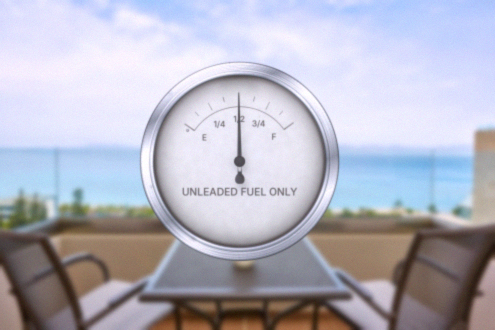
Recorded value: 0.5
